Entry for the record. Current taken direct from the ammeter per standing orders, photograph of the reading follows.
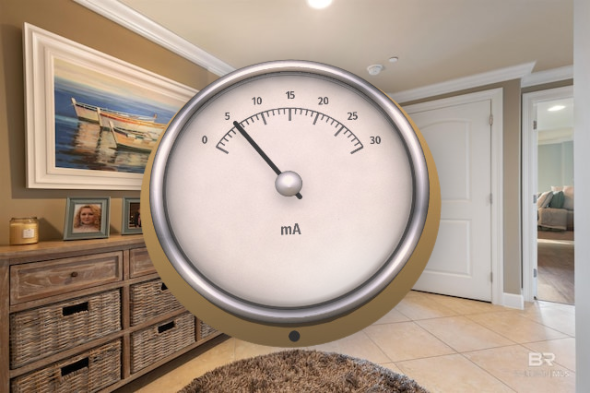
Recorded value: 5 mA
